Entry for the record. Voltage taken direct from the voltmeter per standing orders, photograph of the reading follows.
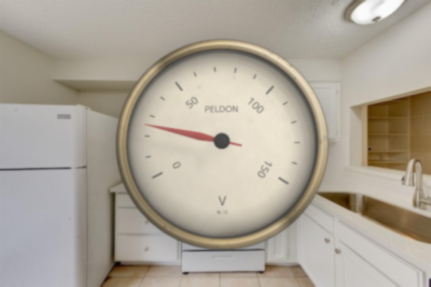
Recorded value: 25 V
